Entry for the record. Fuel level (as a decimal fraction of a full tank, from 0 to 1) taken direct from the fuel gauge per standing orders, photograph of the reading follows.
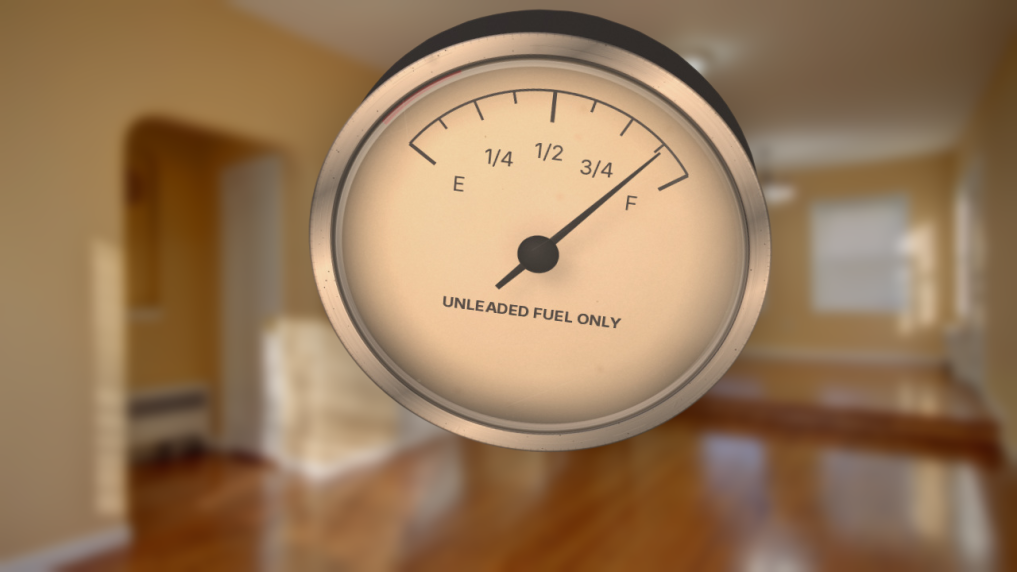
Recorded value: 0.875
